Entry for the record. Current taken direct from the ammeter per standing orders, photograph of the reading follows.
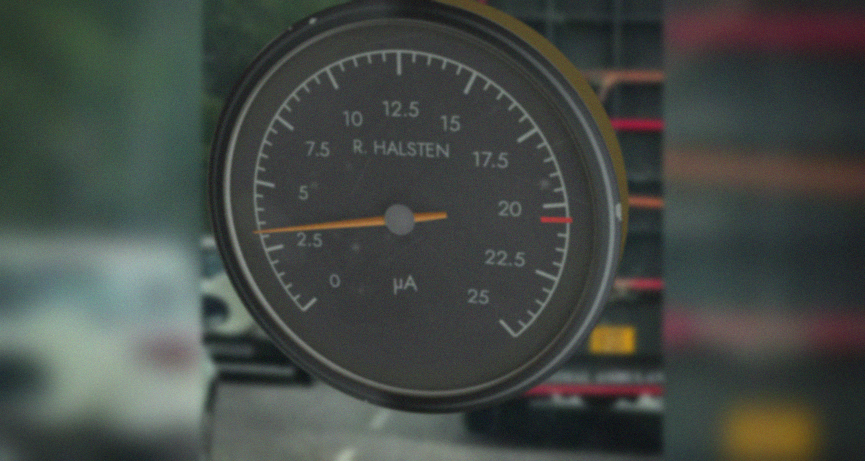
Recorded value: 3.25 µA
